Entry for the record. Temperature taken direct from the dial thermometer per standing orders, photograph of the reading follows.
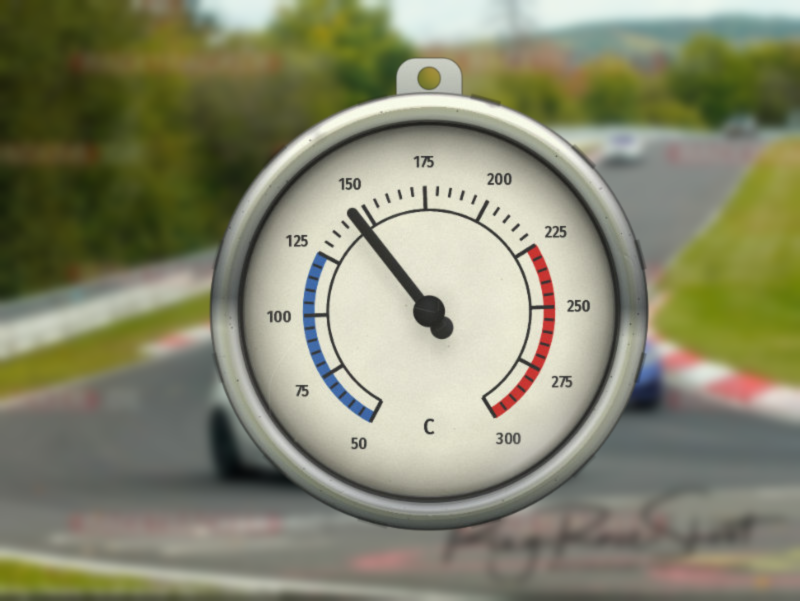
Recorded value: 145 °C
